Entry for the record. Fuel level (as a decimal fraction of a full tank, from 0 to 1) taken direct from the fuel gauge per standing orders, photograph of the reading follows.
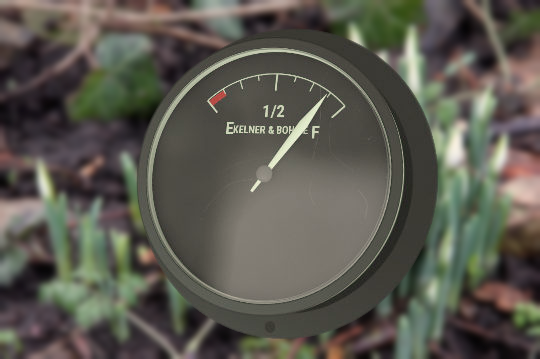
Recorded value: 0.875
